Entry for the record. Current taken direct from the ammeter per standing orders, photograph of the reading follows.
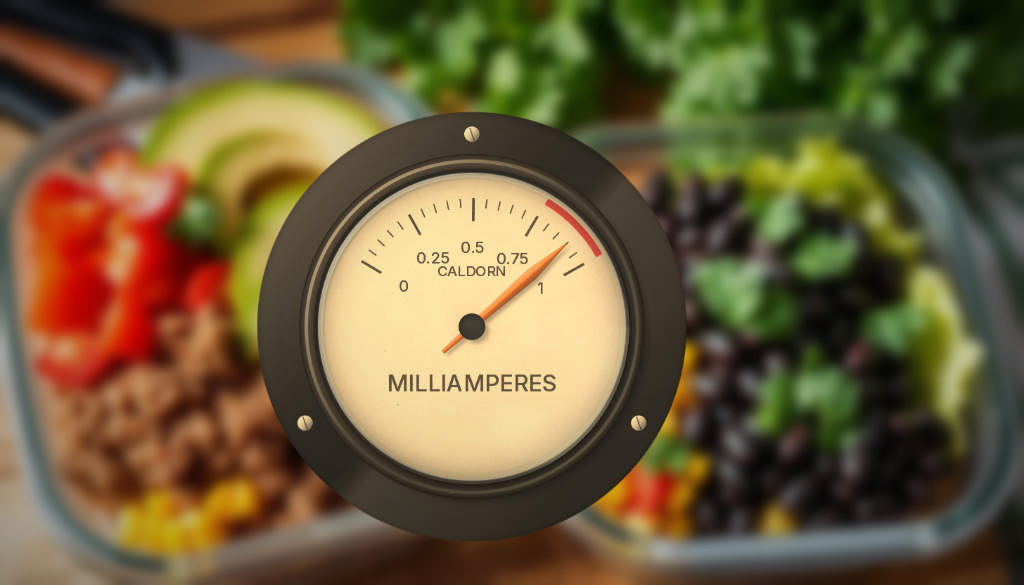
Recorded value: 0.9 mA
